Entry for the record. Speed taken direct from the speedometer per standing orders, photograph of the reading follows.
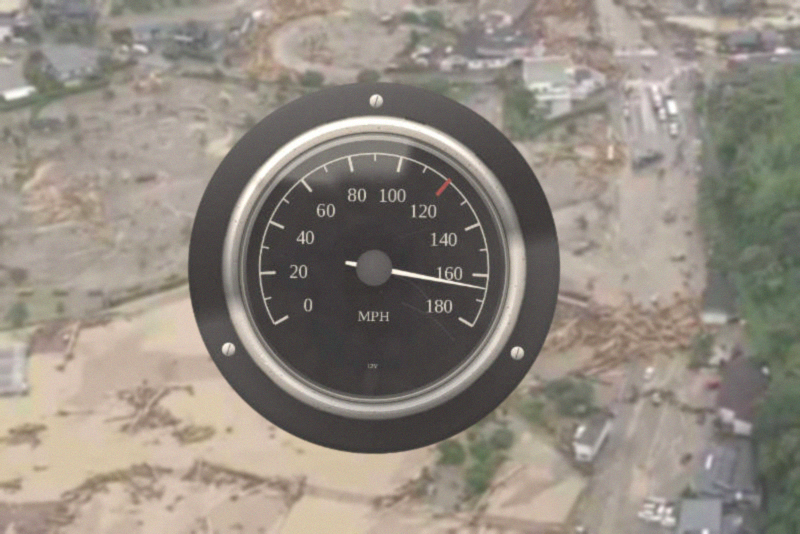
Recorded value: 165 mph
